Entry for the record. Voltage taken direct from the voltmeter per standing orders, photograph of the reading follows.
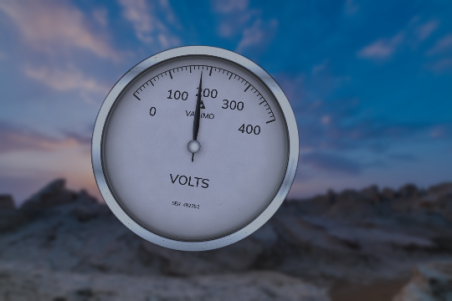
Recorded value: 180 V
